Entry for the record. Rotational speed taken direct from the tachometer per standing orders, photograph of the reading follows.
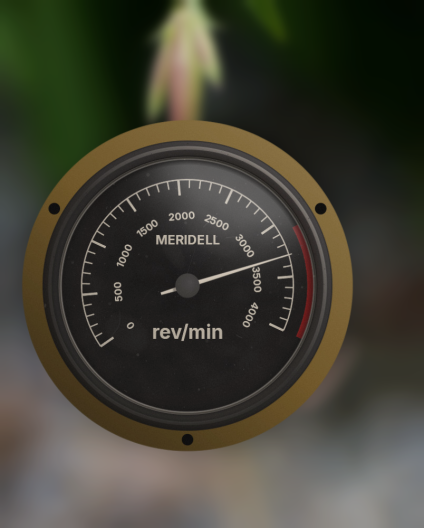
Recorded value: 3300 rpm
